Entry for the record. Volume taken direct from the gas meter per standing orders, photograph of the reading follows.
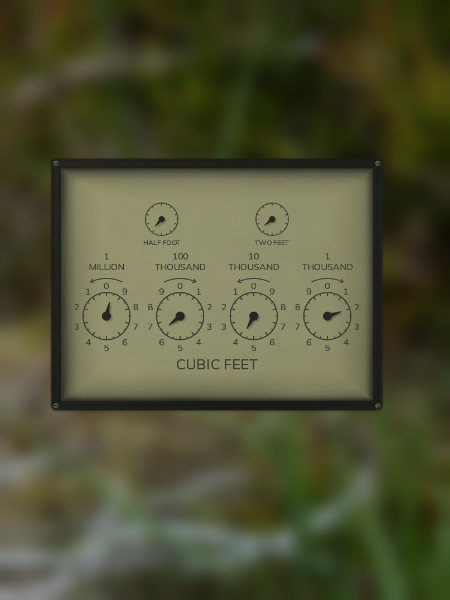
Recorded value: 964200 ft³
